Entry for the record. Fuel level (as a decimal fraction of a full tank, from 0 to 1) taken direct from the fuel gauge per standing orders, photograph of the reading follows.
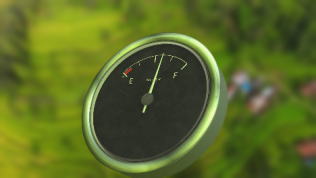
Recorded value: 0.625
